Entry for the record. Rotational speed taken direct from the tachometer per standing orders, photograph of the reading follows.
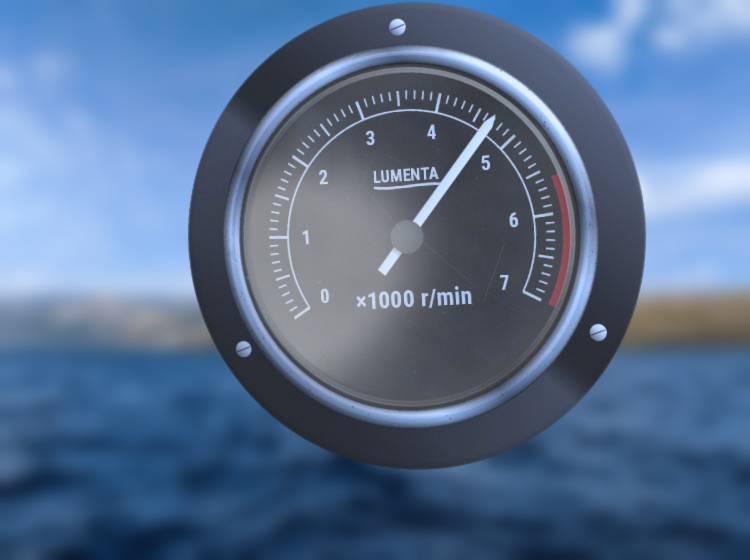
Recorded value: 4700 rpm
